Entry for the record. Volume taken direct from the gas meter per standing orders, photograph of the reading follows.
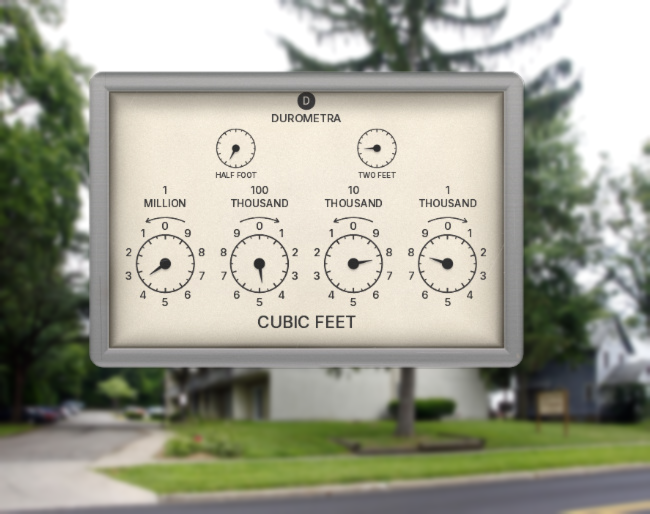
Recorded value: 347800 ft³
